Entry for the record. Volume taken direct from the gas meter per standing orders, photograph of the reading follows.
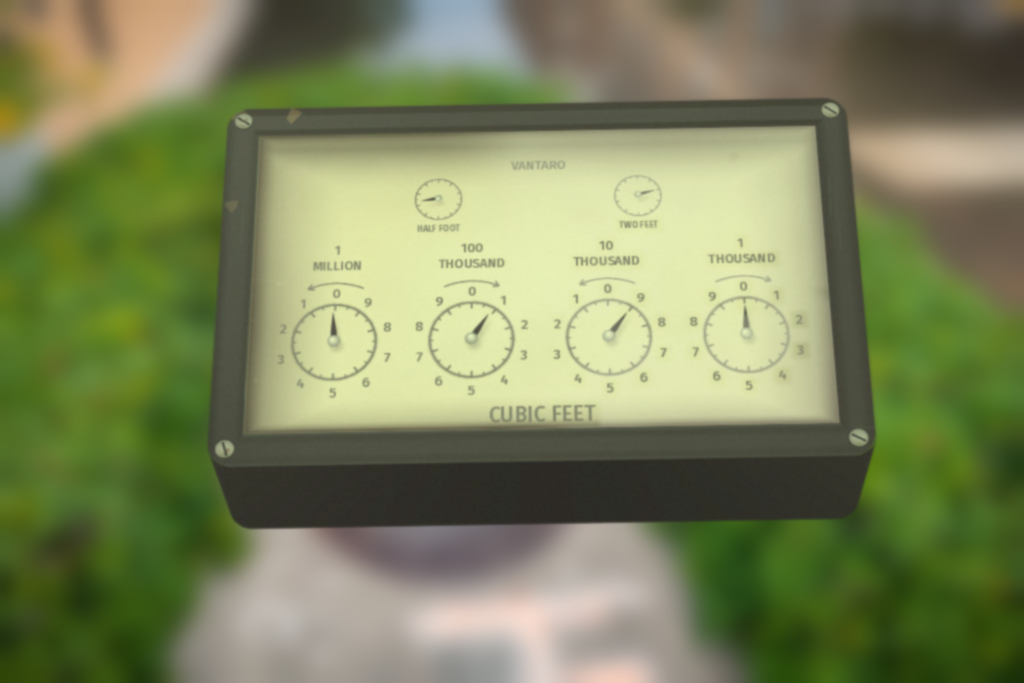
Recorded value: 9000 ft³
